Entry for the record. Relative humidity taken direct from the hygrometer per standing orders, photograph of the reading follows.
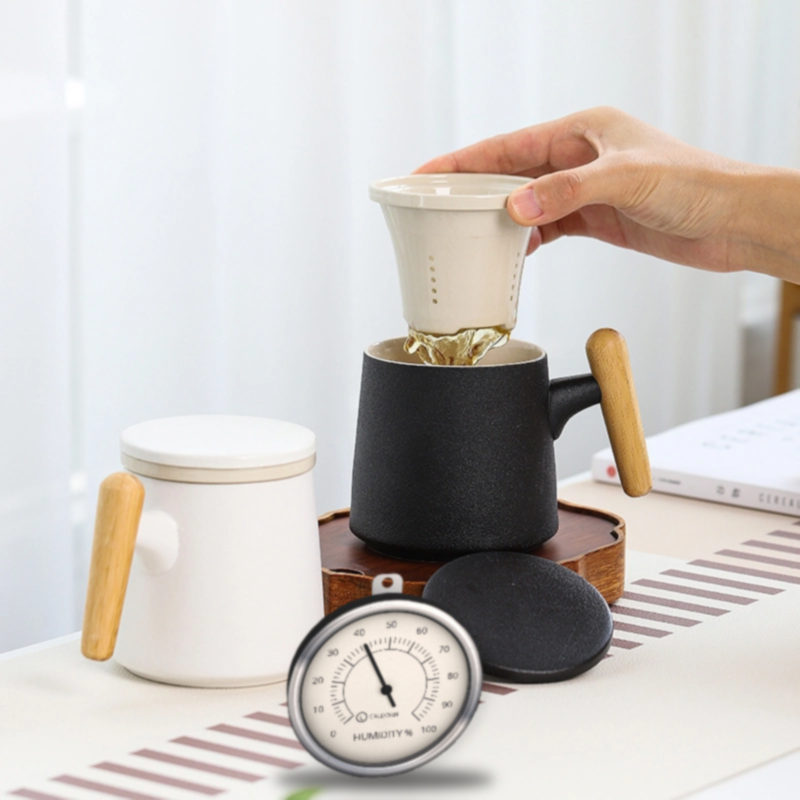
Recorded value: 40 %
